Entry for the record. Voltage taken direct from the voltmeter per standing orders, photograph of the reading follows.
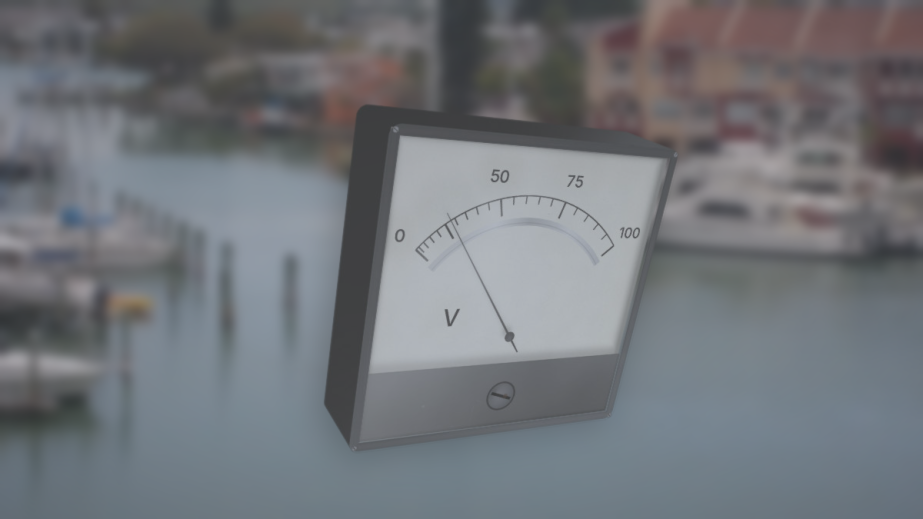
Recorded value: 27.5 V
